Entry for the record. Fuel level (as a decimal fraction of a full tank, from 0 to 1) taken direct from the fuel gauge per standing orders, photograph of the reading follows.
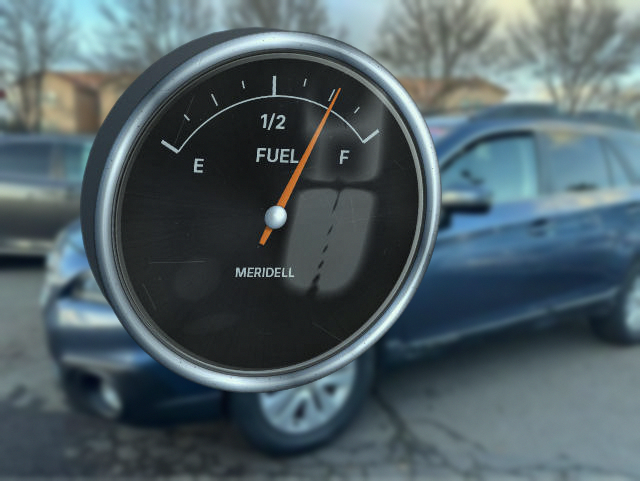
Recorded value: 0.75
